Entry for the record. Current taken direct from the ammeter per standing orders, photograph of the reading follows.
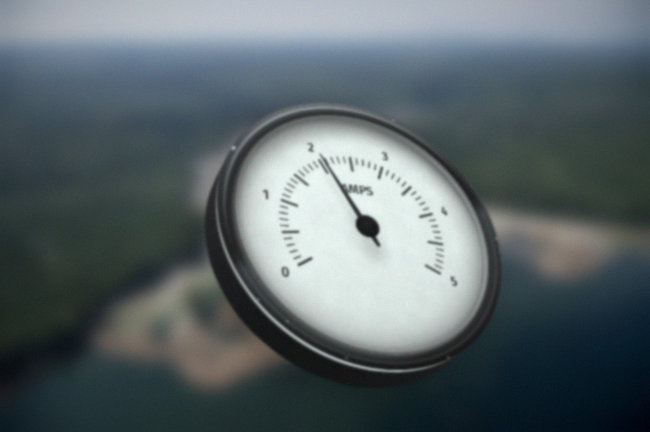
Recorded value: 2 A
